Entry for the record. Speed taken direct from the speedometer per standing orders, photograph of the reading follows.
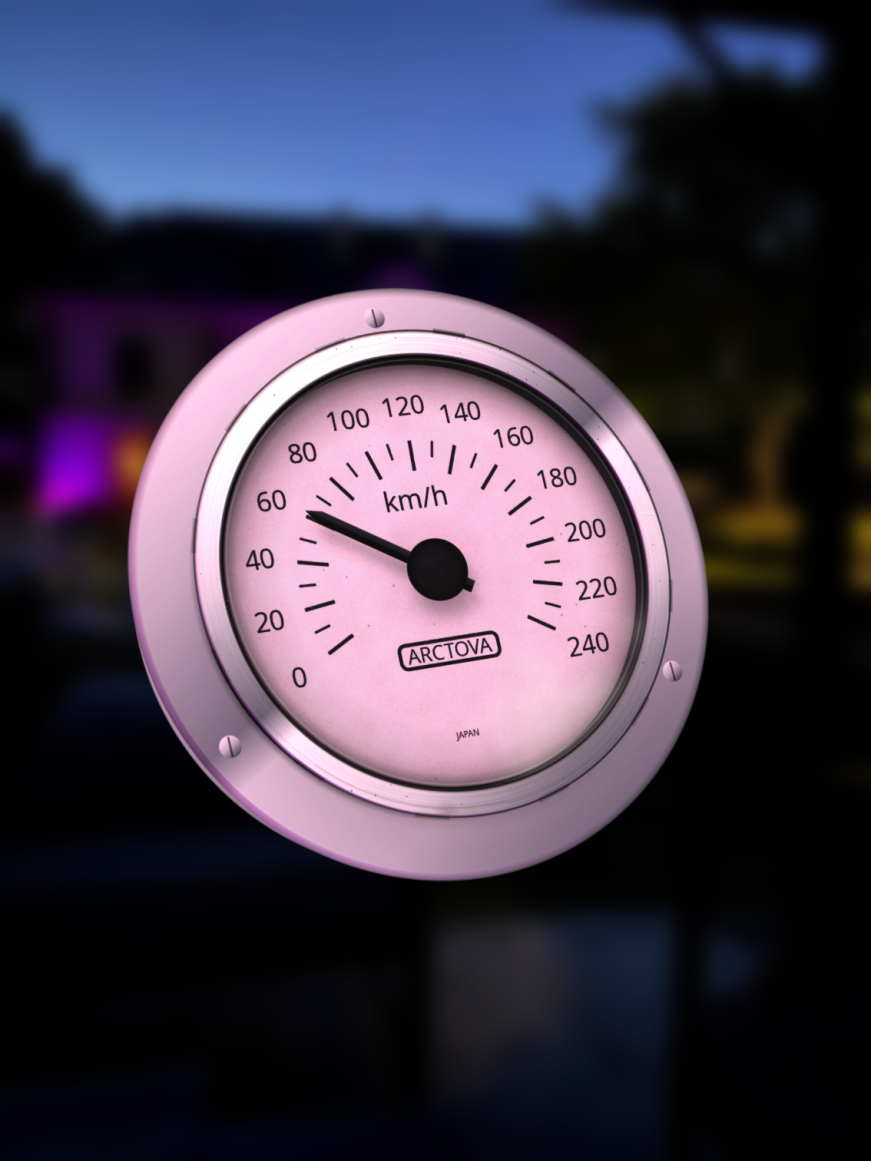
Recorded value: 60 km/h
